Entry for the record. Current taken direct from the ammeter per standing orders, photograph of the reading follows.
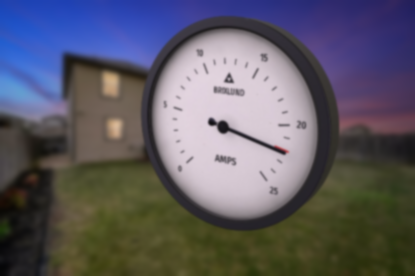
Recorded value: 22 A
